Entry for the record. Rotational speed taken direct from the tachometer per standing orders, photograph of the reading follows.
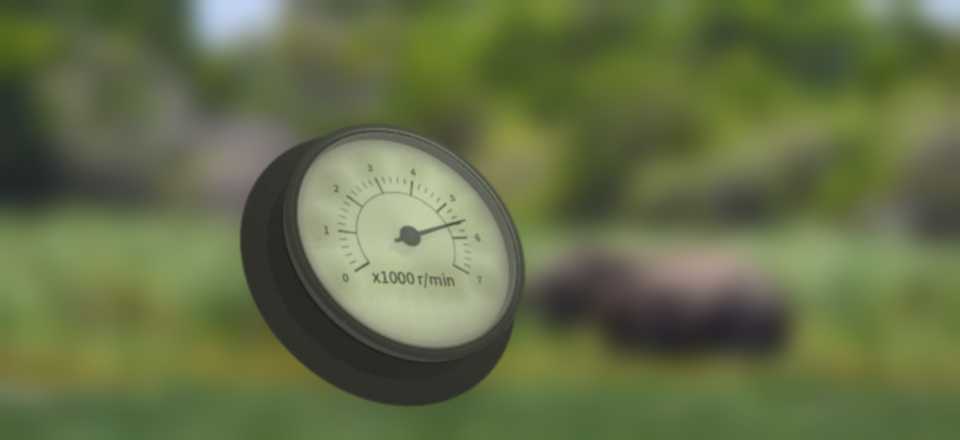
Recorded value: 5600 rpm
